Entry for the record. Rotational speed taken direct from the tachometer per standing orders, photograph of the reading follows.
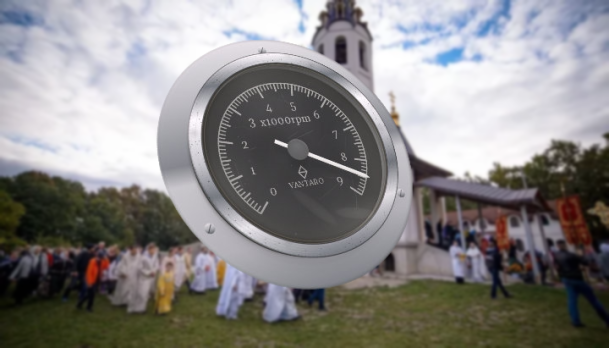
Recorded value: 8500 rpm
